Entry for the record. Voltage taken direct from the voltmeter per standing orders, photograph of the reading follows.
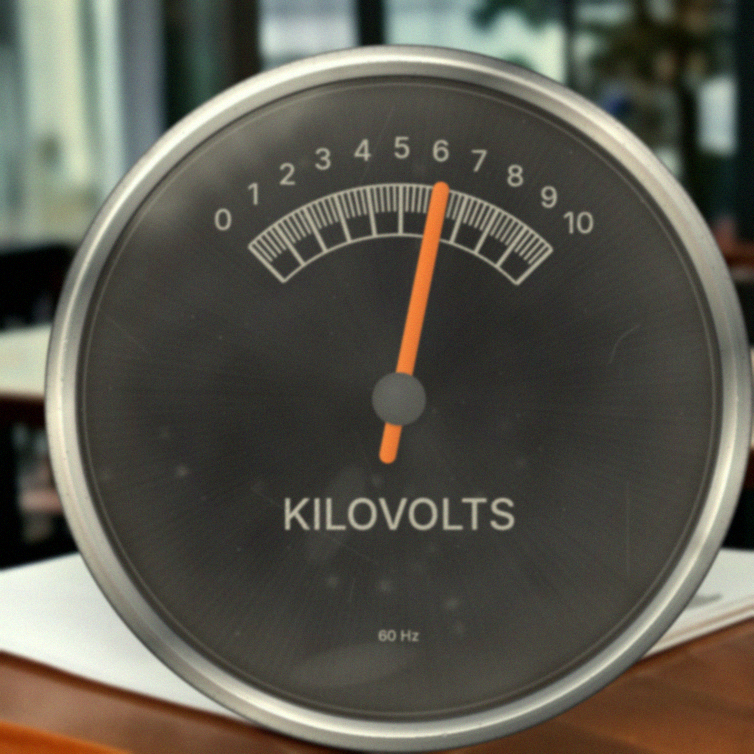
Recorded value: 6.2 kV
